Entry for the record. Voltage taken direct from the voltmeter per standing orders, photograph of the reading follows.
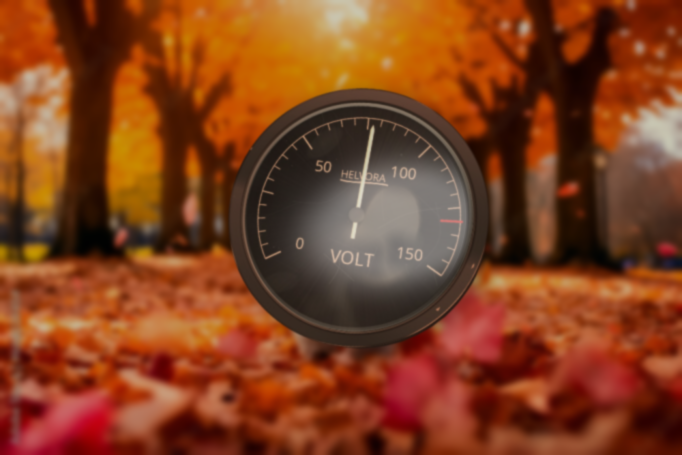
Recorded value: 77.5 V
